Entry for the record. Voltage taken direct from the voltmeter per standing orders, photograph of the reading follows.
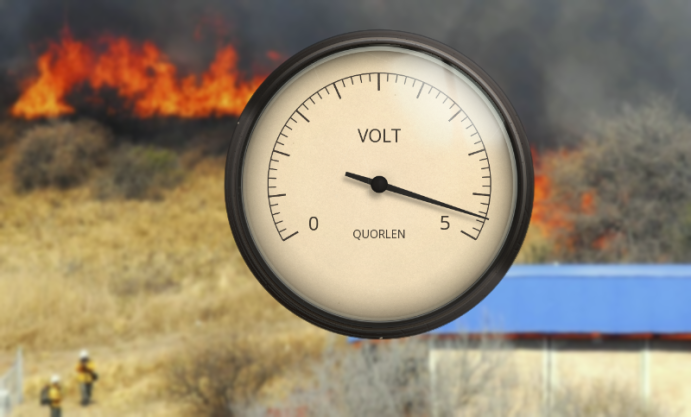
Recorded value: 4.75 V
